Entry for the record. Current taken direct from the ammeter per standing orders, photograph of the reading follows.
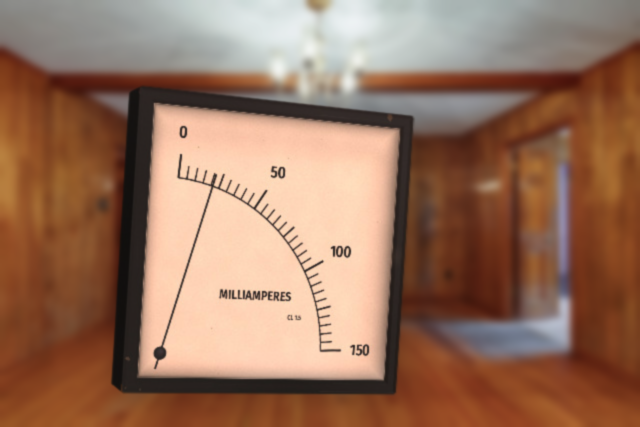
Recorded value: 20 mA
